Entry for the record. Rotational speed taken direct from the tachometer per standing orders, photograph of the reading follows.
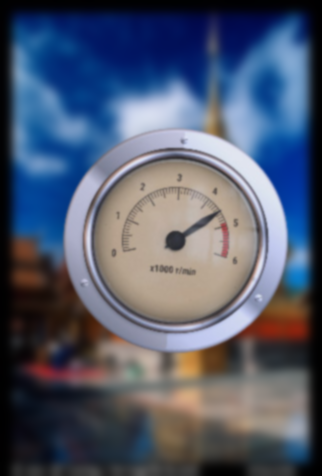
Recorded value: 4500 rpm
